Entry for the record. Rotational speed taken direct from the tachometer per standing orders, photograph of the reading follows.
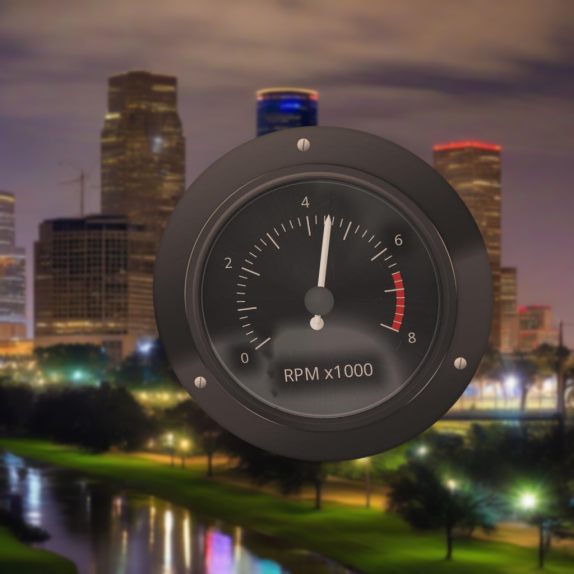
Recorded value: 4500 rpm
